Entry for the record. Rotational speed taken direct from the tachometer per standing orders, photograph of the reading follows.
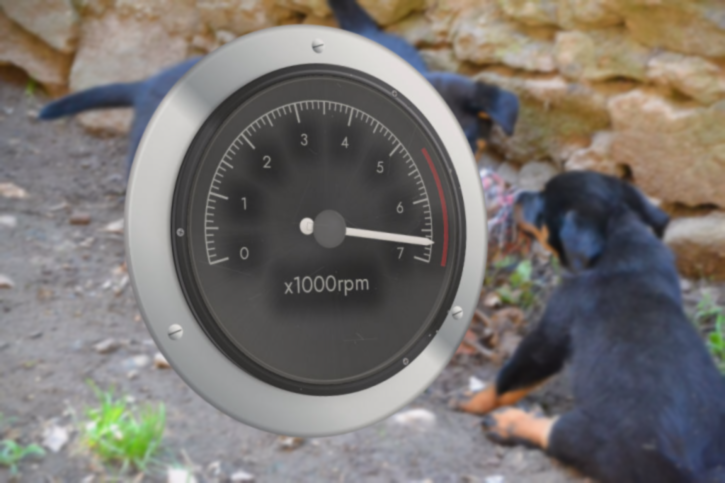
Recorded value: 6700 rpm
